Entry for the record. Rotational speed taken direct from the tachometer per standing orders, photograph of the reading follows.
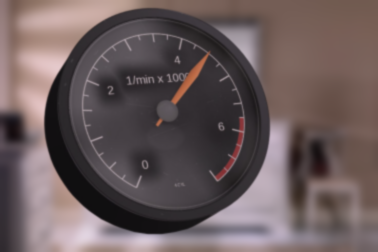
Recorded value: 4500 rpm
